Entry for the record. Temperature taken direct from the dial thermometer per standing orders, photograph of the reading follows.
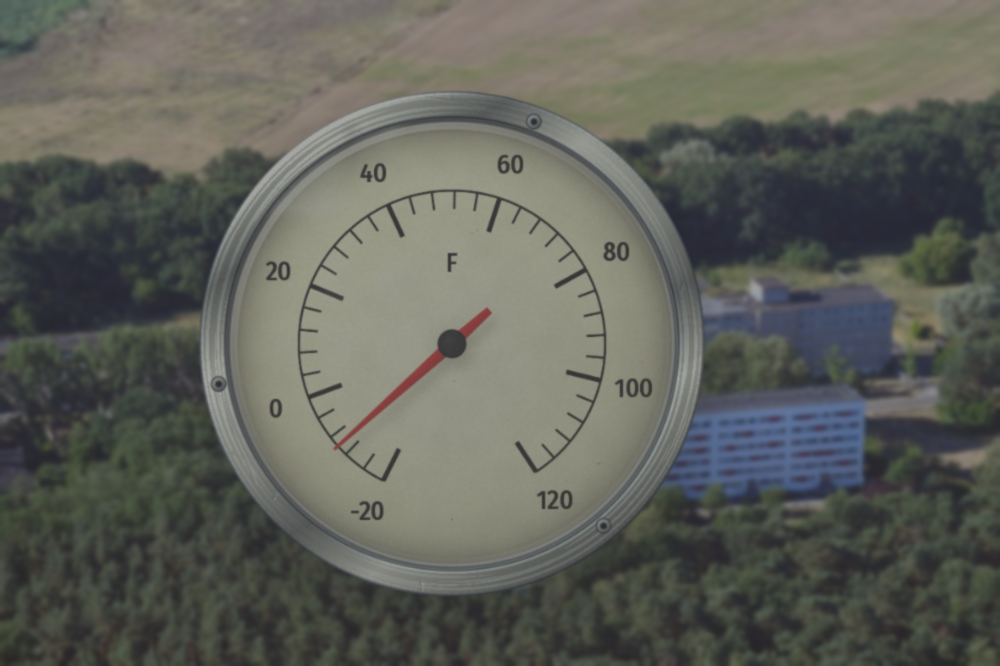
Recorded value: -10 °F
